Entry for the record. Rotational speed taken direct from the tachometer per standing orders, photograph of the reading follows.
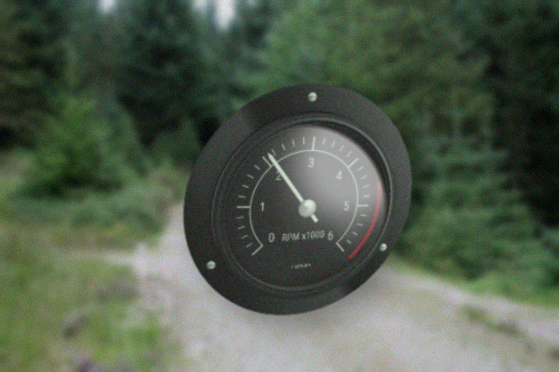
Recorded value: 2100 rpm
